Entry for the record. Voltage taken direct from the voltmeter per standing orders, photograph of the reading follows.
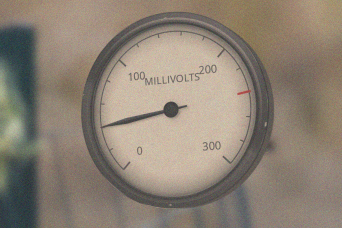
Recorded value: 40 mV
